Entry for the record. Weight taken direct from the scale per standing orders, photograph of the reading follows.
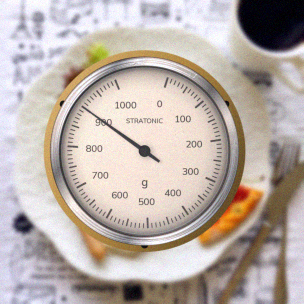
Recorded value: 900 g
